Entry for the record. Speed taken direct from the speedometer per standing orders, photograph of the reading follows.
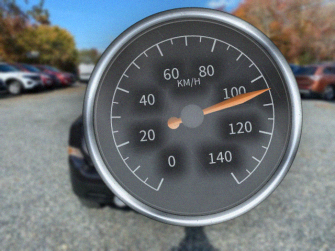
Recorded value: 105 km/h
